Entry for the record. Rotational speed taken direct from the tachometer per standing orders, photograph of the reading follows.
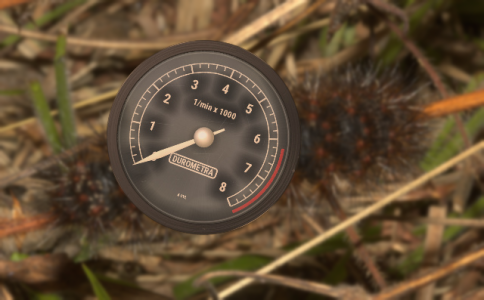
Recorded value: 0 rpm
